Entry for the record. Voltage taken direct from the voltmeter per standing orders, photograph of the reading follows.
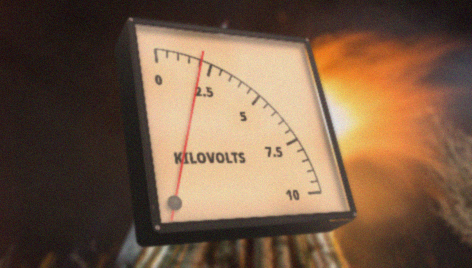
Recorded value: 2 kV
